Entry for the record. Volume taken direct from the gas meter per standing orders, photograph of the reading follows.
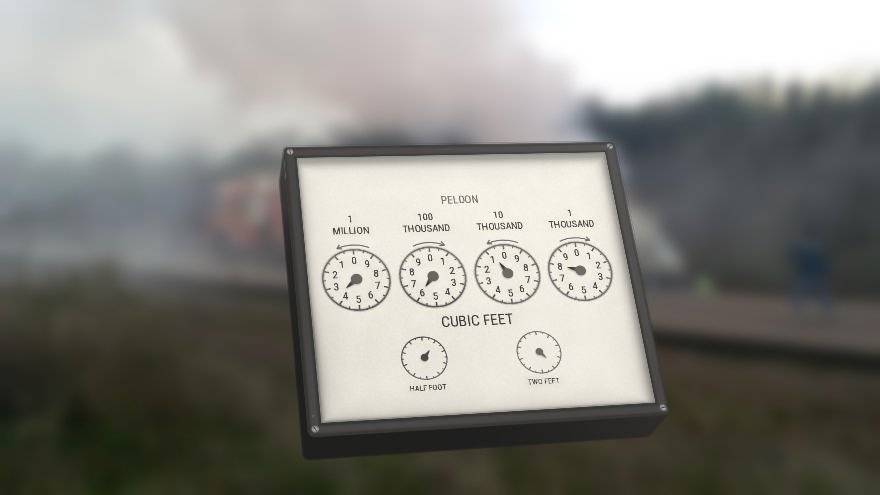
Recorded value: 360800 ft³
